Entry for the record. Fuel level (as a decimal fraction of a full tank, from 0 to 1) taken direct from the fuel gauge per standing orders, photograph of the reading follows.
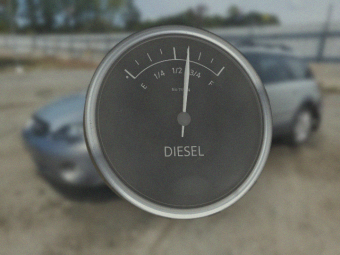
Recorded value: 0.625
